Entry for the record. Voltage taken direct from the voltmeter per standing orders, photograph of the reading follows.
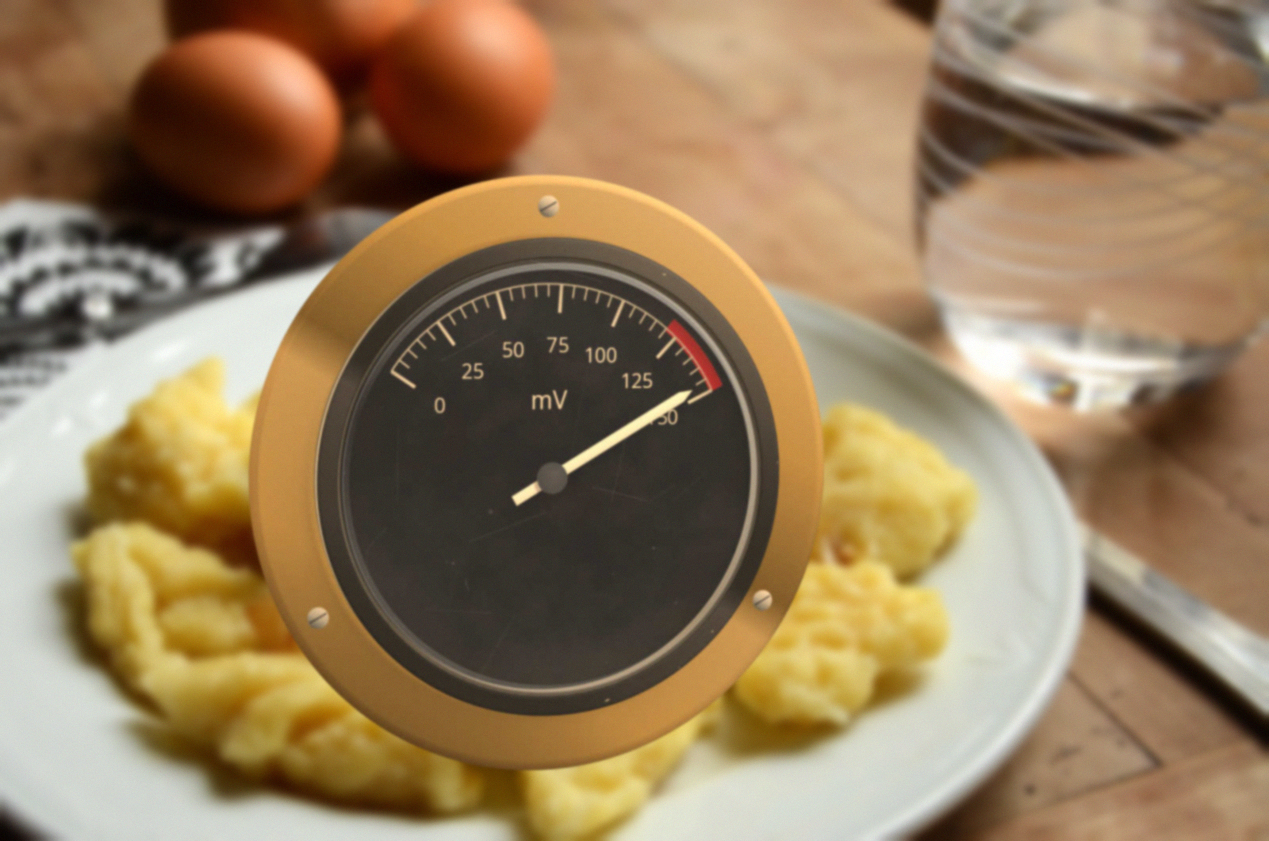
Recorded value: 145 mV
